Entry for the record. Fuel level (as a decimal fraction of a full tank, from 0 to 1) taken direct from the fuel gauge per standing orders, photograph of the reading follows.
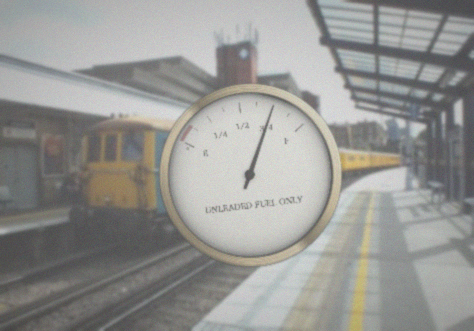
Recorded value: 0.75
